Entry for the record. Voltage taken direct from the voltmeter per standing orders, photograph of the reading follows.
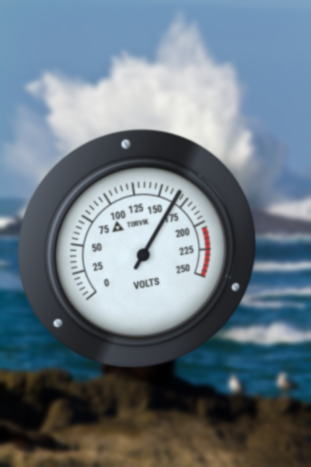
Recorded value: 165 V
